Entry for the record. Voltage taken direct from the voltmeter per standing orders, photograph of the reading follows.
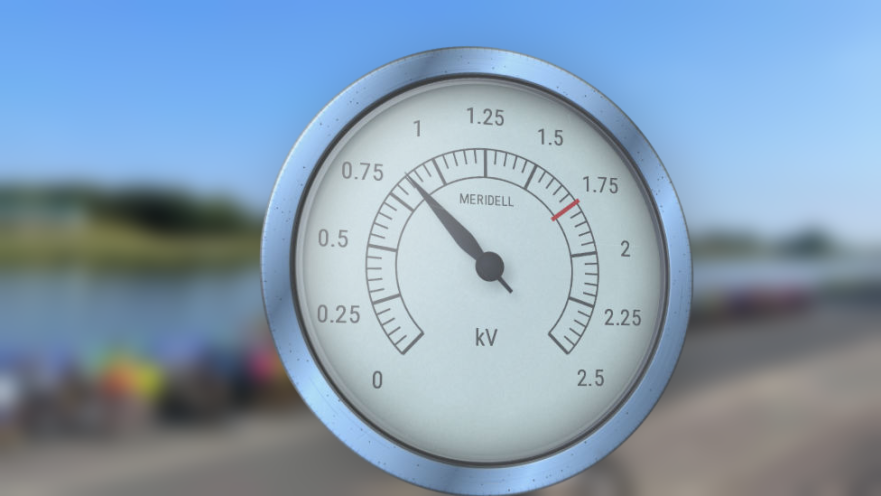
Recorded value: 0.85 kV
